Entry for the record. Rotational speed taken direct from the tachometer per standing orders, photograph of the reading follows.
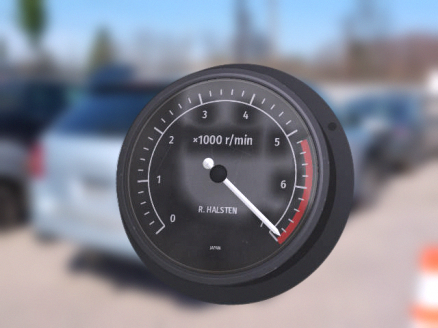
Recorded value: 6900 rpm
